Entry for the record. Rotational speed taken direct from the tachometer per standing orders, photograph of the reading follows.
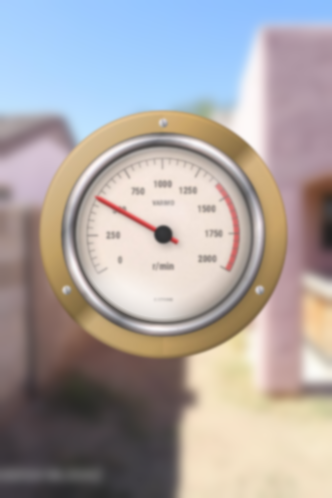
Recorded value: 500 rpm
